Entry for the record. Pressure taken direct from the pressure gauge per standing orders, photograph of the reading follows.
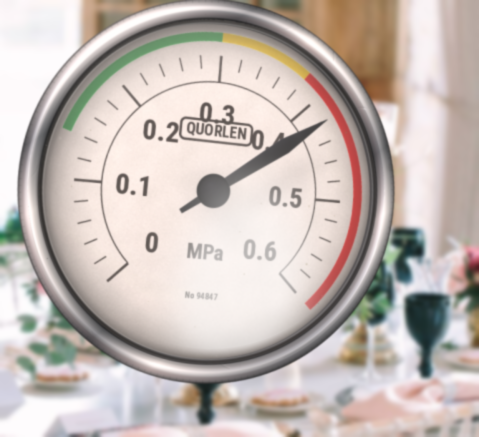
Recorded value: 0.42 MPa
